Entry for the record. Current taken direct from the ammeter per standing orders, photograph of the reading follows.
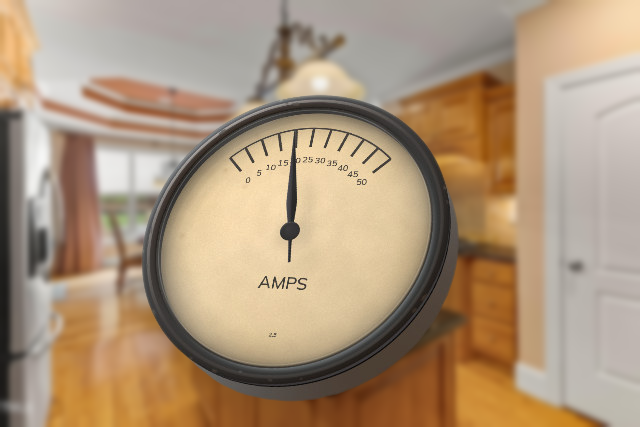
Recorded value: 20 A
